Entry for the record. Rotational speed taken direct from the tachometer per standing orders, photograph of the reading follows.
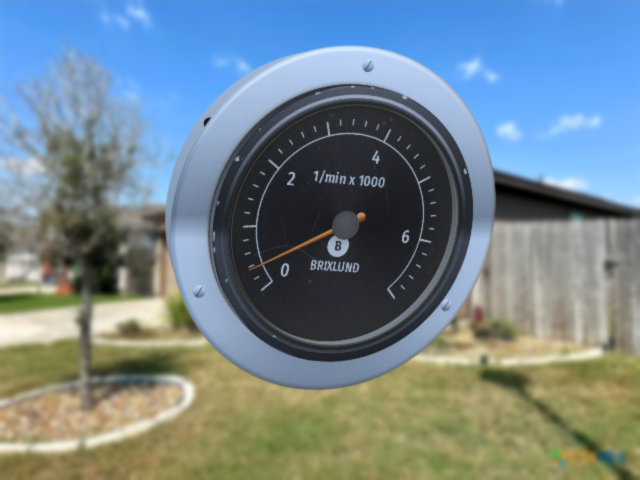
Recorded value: 400 rpm
